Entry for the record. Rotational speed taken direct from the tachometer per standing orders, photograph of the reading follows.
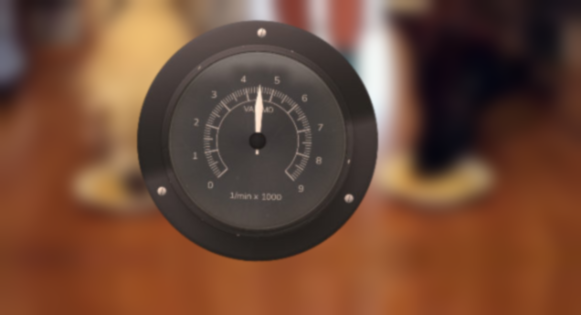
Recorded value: 4500 rpm
